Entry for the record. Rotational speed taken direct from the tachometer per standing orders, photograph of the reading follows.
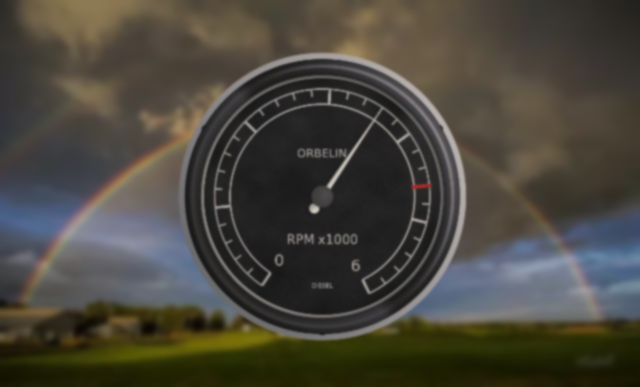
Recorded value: 3600 rpm
